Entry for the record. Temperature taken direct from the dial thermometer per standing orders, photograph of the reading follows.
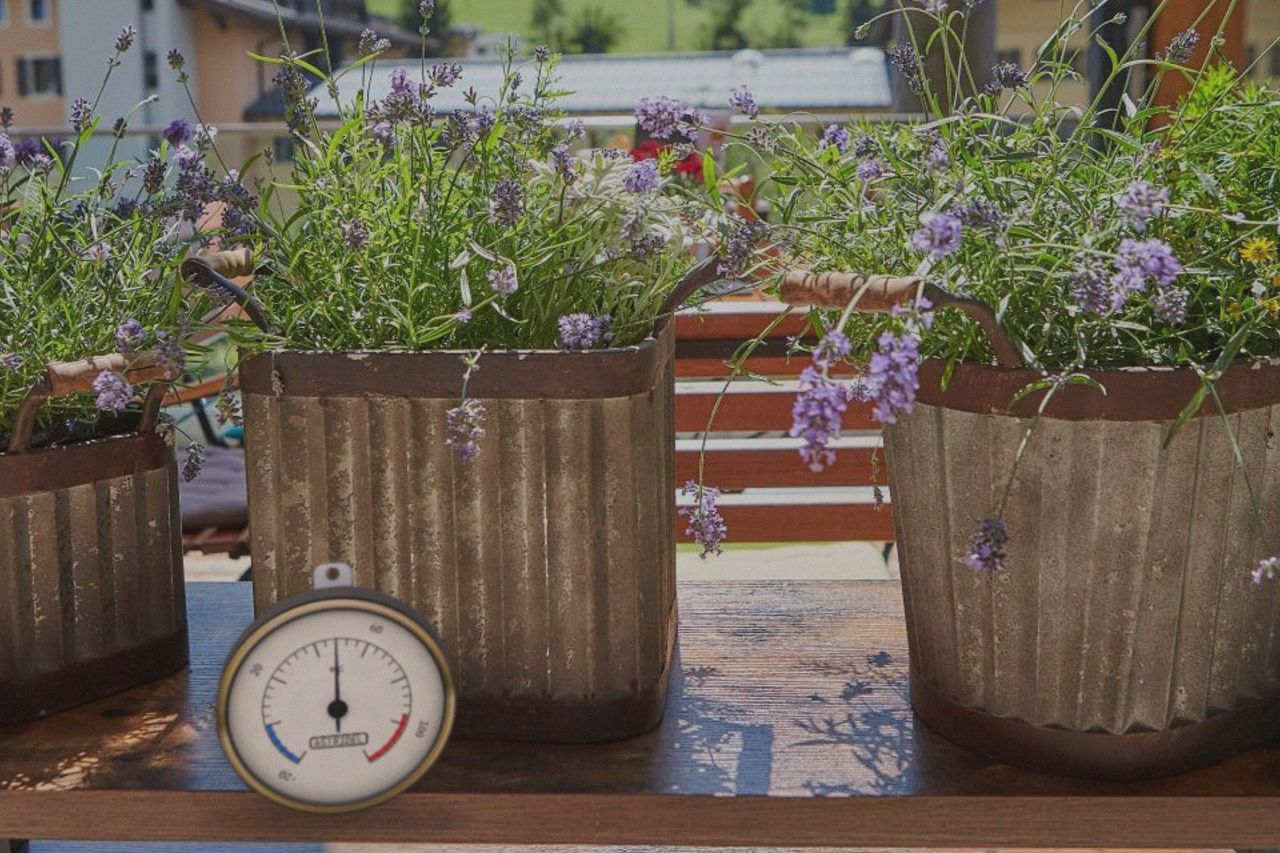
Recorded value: 48 °F
